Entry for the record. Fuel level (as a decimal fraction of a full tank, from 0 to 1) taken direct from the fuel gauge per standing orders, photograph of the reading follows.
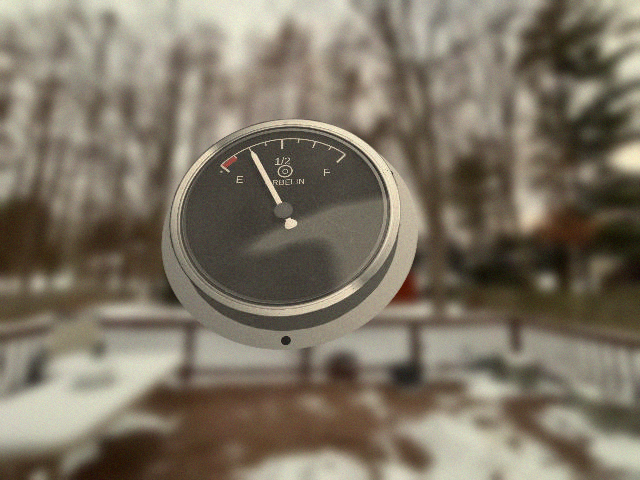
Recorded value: 0.25
